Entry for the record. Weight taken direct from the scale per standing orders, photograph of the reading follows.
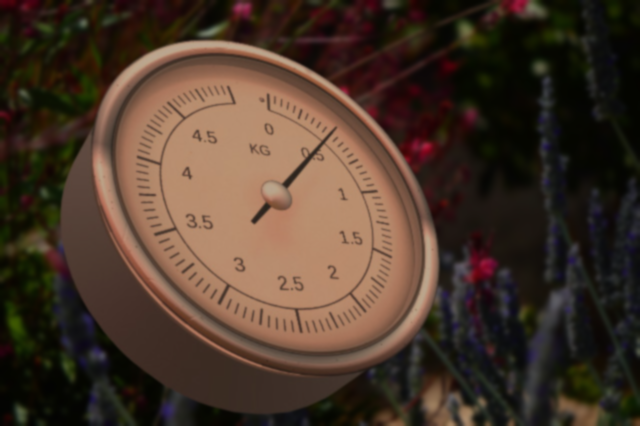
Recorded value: 0.5 kg
